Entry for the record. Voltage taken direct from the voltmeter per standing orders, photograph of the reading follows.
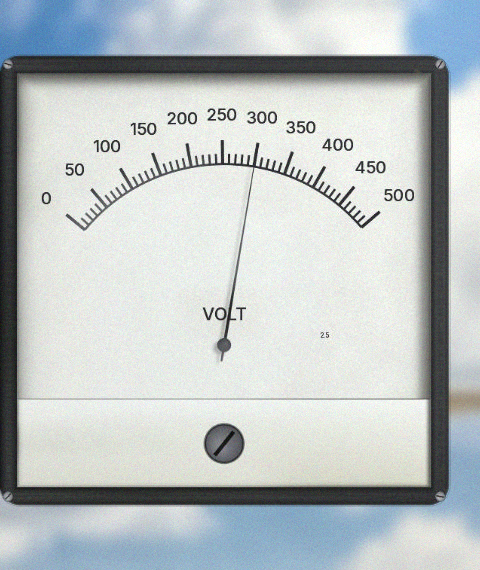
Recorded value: 300 V
